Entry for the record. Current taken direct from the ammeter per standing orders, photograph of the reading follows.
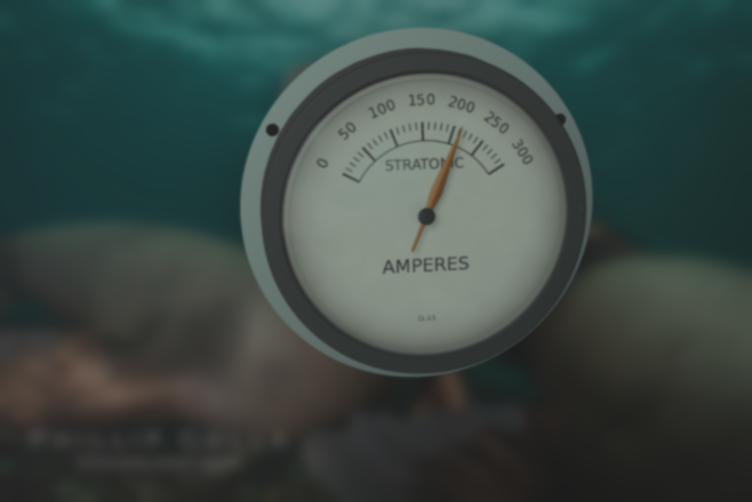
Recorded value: 210 A
